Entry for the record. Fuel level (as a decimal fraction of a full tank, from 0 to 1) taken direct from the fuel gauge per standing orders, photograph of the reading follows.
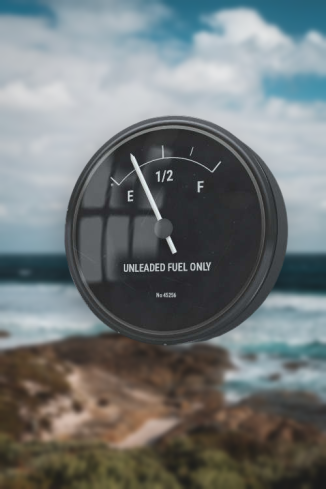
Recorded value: 0.25
